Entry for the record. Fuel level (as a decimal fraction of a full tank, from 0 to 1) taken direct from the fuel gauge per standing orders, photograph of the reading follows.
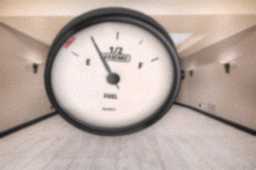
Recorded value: 0.25
